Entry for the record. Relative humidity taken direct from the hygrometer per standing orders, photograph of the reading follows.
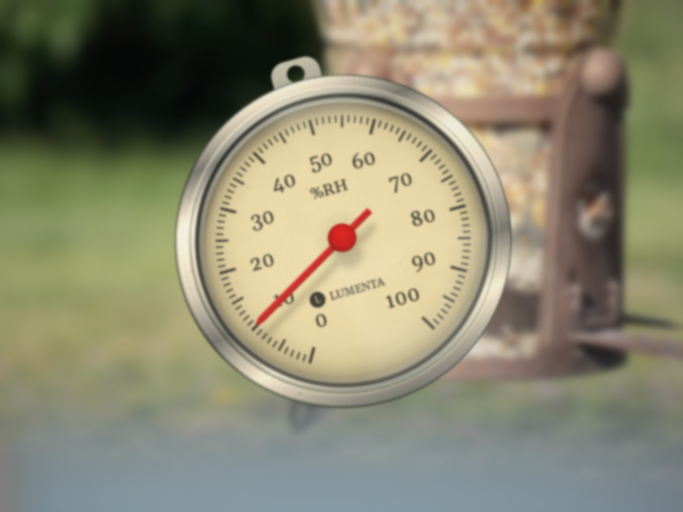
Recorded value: 10 %
